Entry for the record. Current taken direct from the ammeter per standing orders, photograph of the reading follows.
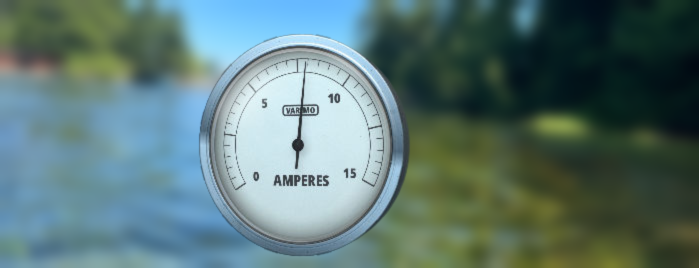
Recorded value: 8 A
